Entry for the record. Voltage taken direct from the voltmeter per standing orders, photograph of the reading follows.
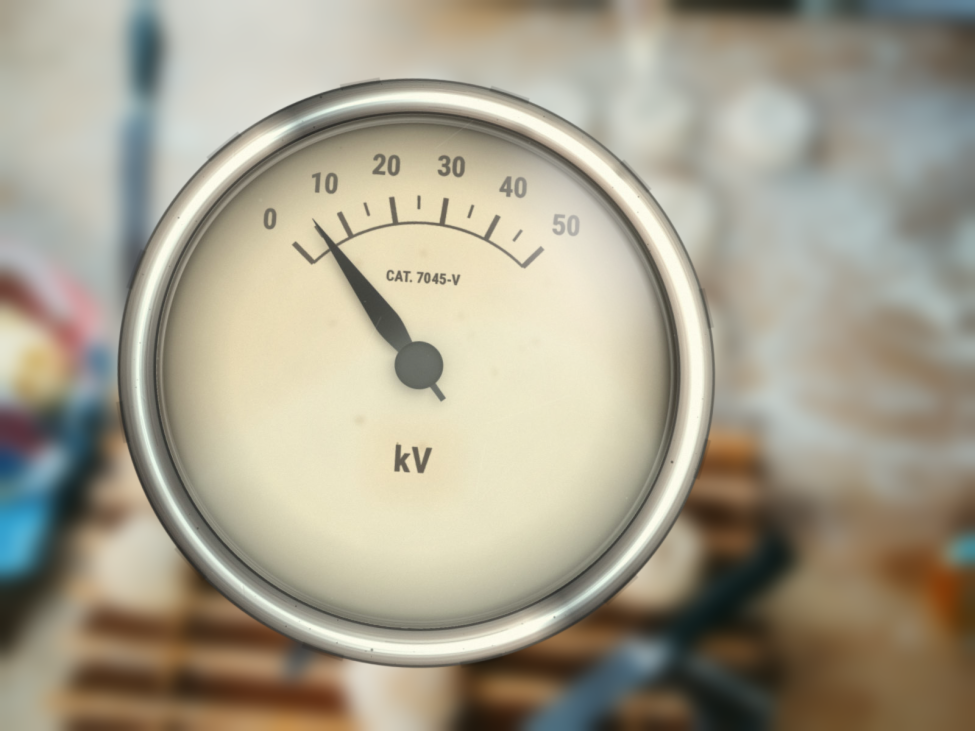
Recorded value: 5 kV
